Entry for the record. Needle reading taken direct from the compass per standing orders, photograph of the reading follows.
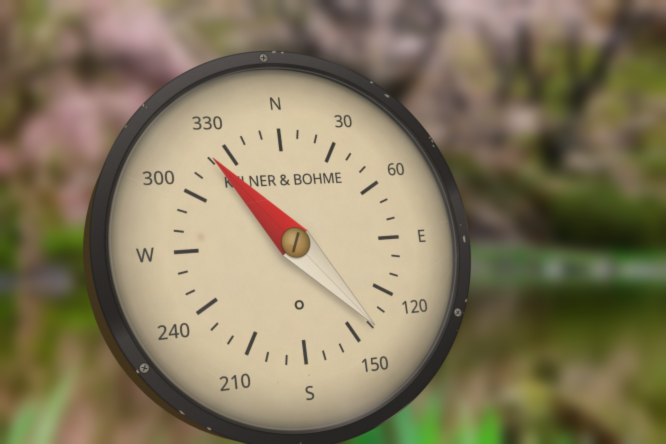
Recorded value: 320 °
